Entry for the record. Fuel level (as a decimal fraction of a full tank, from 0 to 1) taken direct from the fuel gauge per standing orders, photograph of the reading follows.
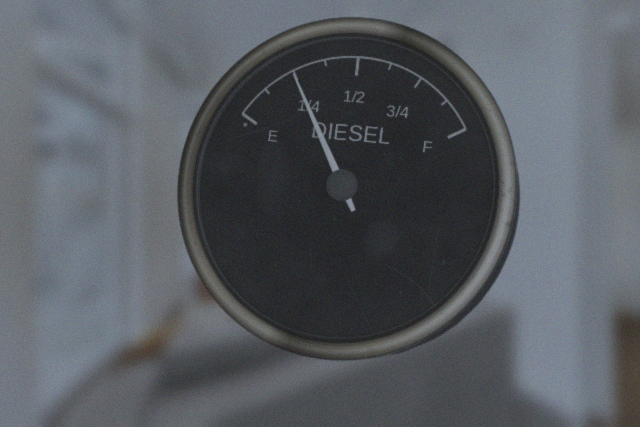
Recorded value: 0.25
